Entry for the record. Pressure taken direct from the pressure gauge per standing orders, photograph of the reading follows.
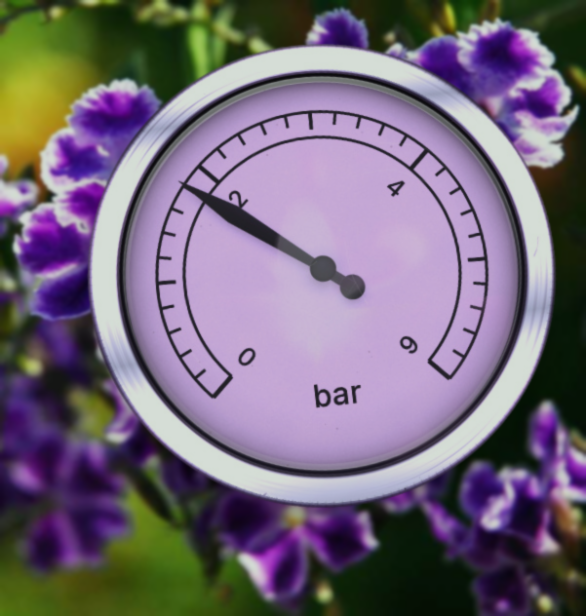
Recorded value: 1.8 bar
